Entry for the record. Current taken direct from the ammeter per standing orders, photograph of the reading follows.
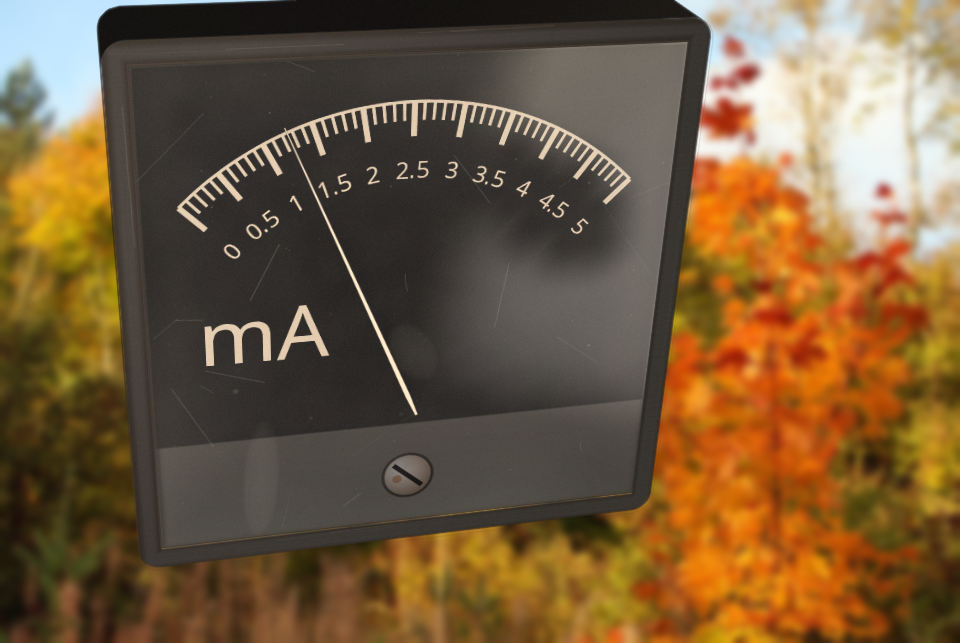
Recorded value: 1.25 mA
